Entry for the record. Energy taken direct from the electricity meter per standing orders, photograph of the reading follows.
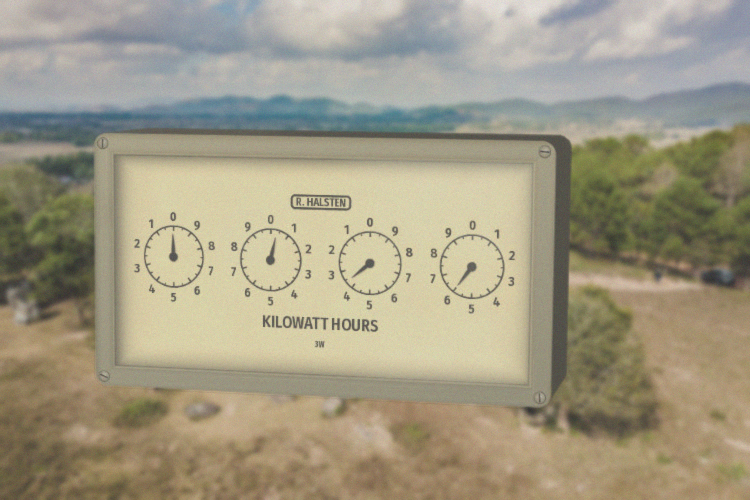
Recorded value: 36 kWh
